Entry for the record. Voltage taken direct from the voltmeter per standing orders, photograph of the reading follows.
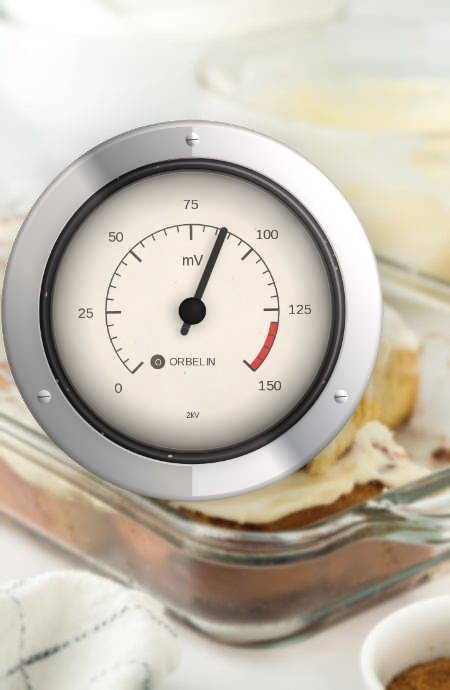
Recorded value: 87.5 mV
